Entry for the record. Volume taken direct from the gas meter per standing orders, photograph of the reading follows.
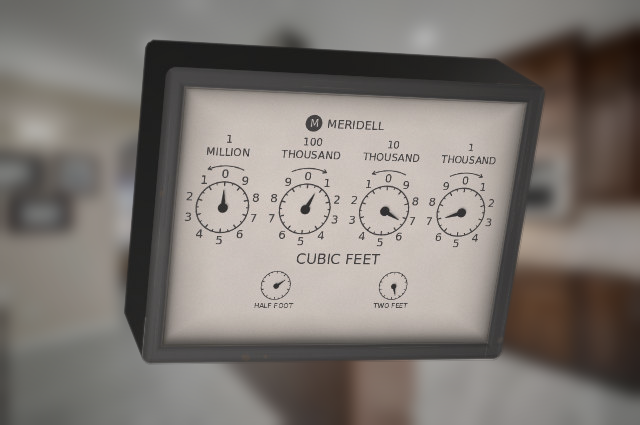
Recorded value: 6700 ft³
